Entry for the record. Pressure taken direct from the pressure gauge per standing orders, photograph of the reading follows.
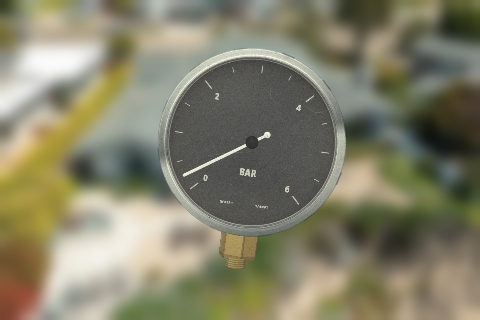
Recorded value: 0.25 bar
